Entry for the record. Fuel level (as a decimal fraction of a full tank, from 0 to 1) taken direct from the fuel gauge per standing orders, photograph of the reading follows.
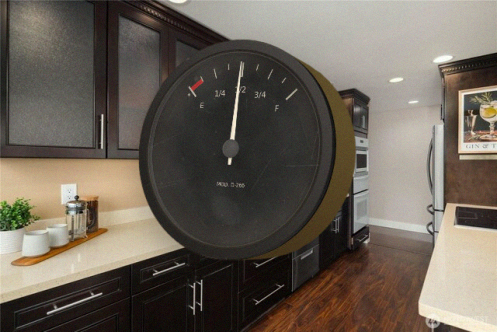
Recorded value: 0.5
